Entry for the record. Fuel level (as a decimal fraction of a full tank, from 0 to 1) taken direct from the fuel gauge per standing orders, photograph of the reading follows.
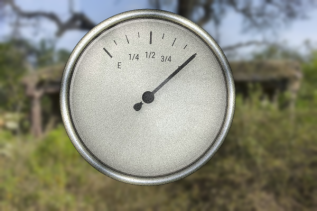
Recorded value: 1
